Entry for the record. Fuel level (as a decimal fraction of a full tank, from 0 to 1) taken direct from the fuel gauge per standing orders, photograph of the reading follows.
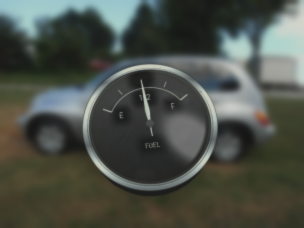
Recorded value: 0.5
